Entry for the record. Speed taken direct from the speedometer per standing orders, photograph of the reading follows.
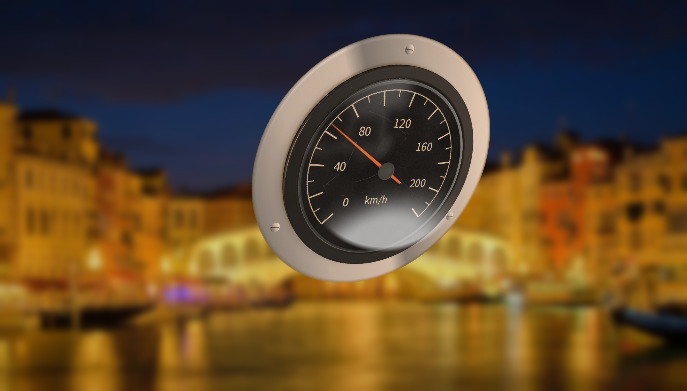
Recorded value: 65 km/h
